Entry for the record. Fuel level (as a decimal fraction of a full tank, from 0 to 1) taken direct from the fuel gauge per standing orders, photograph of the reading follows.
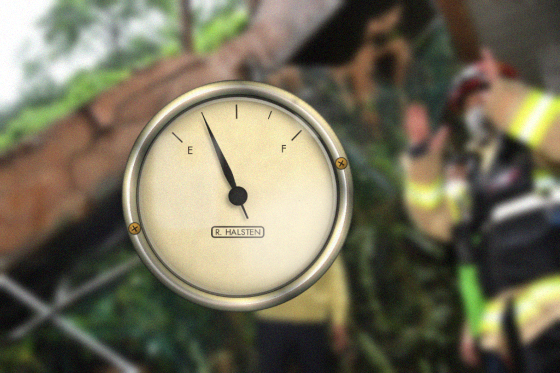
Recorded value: 0.25
